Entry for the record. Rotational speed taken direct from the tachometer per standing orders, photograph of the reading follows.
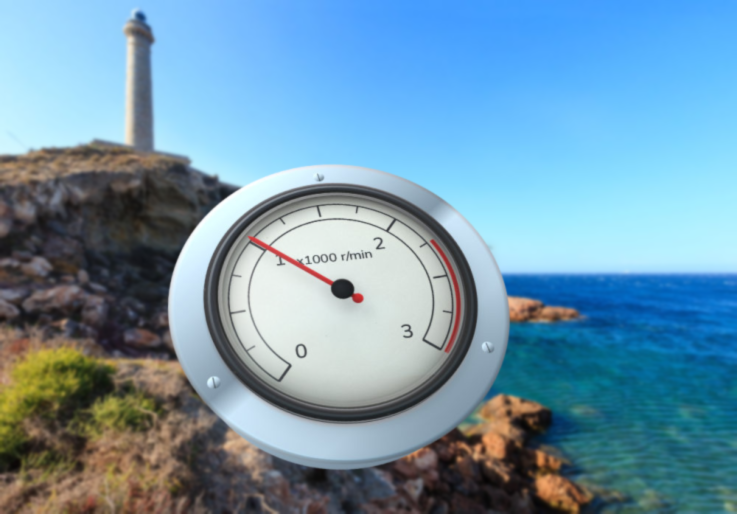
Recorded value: 1000 rpm
